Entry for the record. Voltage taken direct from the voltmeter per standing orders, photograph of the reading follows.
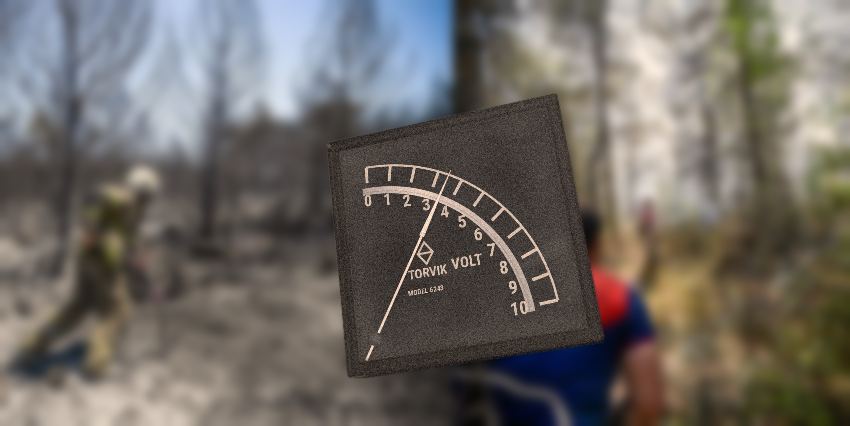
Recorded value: 3.5 V
